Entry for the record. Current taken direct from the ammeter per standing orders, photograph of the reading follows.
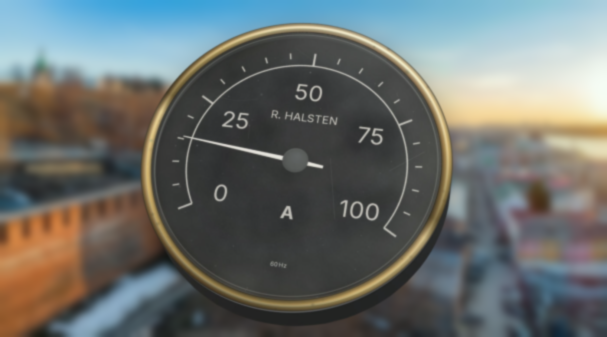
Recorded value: 15 A
